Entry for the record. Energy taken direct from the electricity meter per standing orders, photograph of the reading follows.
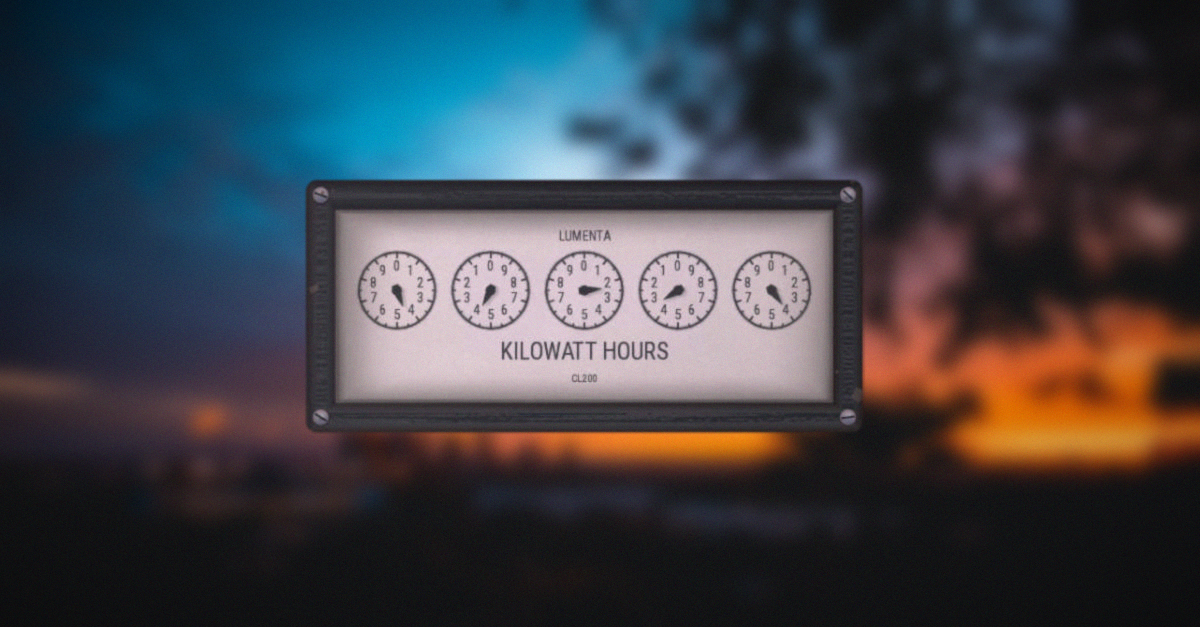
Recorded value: 44234 kWh
